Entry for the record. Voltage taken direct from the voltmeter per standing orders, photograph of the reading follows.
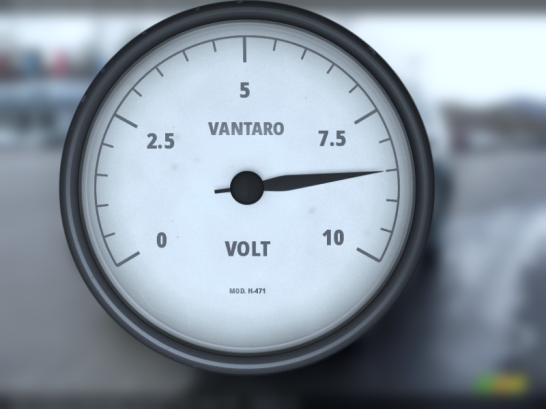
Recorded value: 8.5 V
